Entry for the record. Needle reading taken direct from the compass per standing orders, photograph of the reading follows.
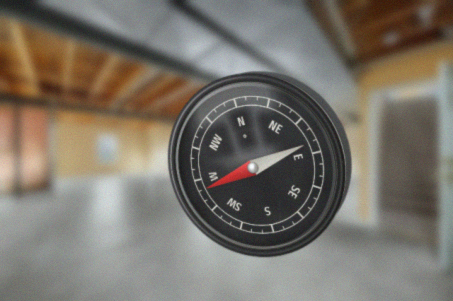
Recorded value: 260 °
